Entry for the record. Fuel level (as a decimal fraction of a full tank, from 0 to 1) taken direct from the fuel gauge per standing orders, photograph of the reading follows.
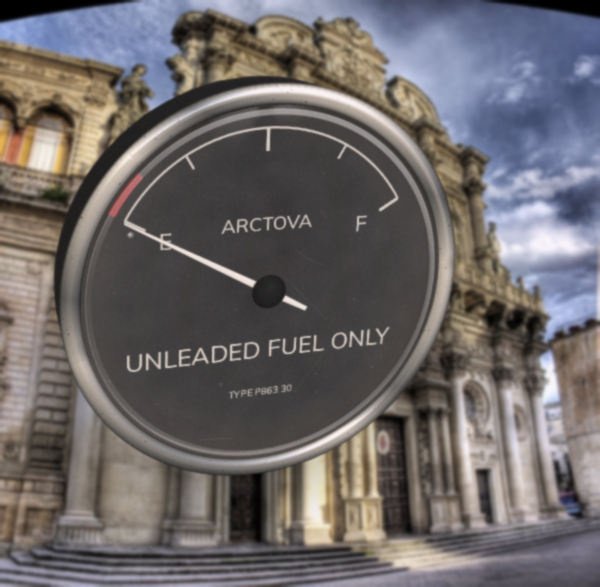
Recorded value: 0
